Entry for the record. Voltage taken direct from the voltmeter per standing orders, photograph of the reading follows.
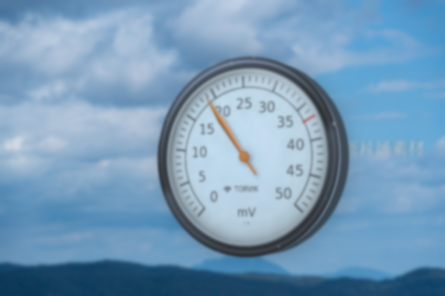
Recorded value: 19 mV
